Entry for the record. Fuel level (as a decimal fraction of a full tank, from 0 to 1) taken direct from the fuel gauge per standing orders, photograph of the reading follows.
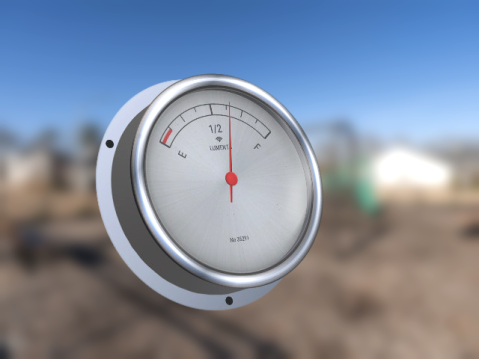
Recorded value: 0.625
